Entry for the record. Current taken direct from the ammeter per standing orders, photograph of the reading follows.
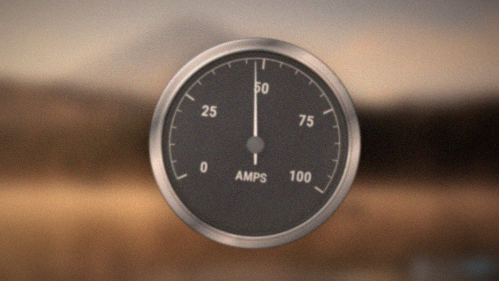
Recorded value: 47.5 A
